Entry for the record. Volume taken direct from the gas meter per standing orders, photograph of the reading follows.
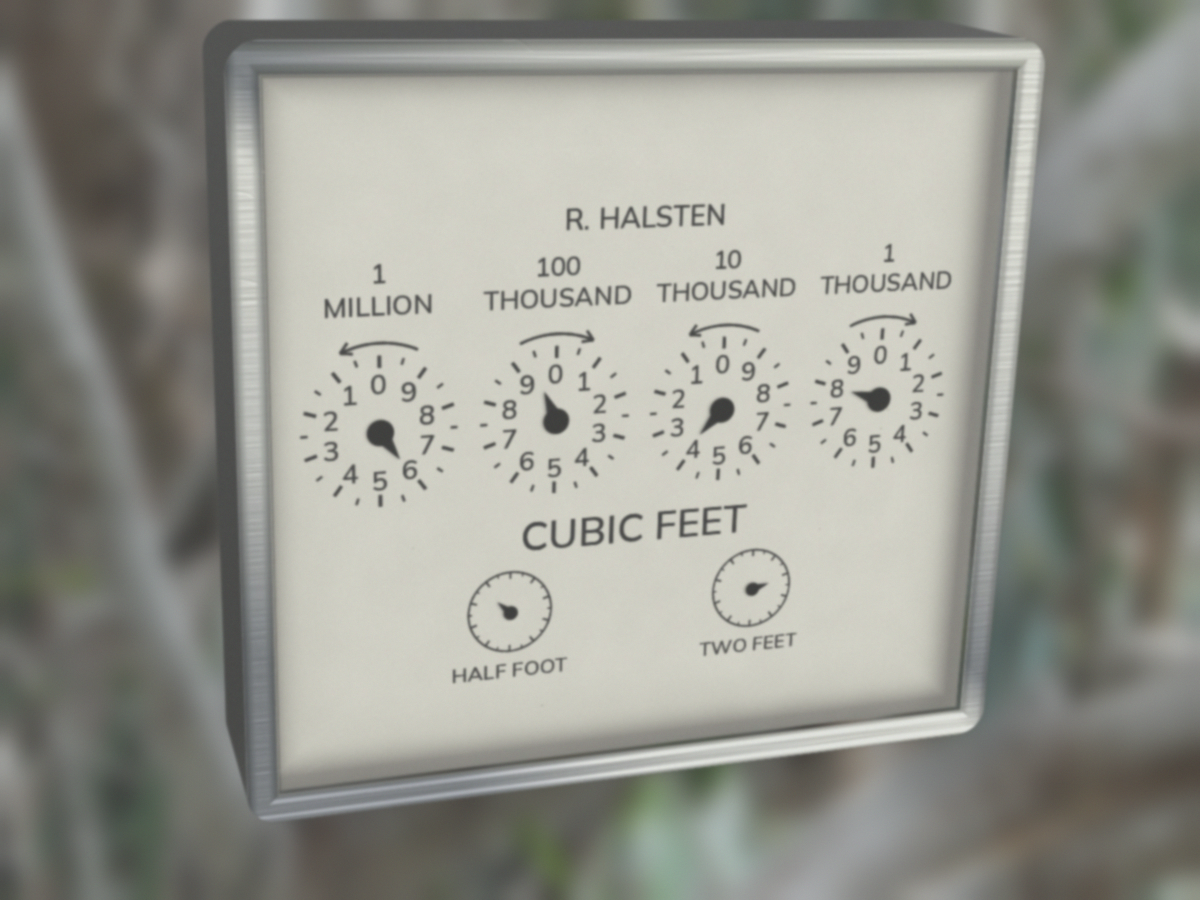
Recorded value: 593800 ft³
